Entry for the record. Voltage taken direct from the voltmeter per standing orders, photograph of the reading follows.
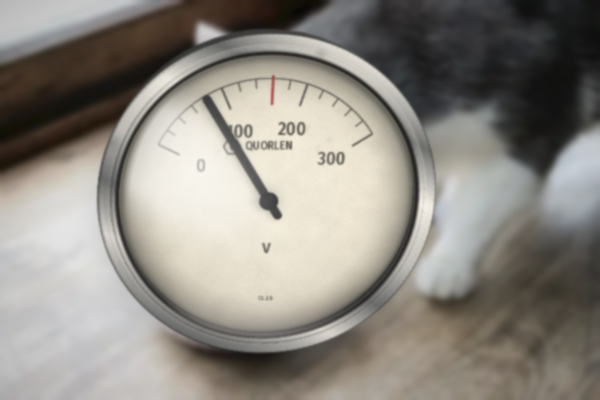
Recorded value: 80 V
